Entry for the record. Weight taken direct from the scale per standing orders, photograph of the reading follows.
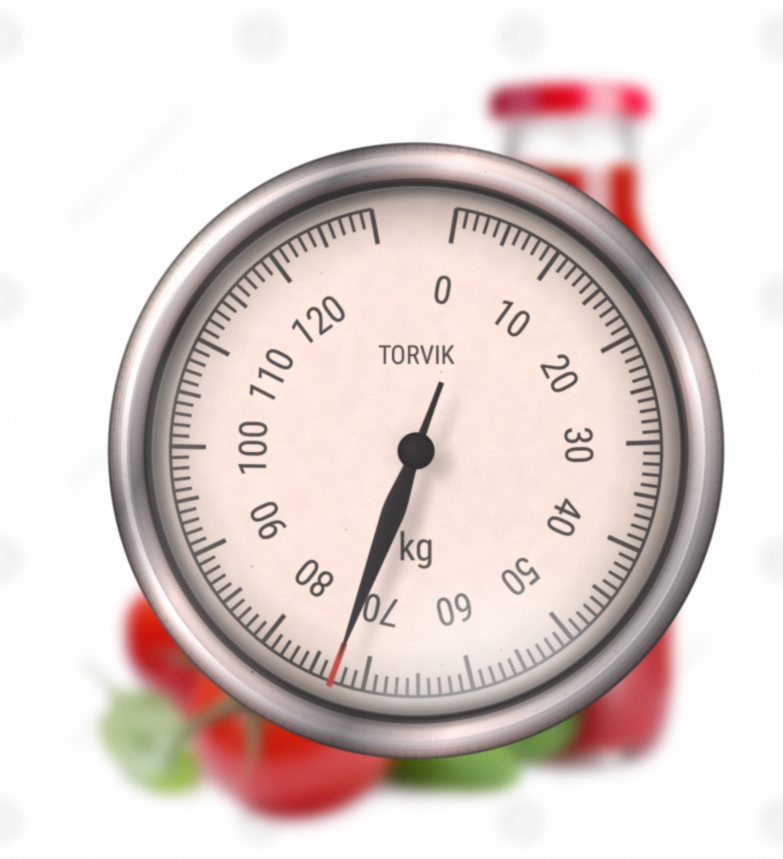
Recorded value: 73 kg
